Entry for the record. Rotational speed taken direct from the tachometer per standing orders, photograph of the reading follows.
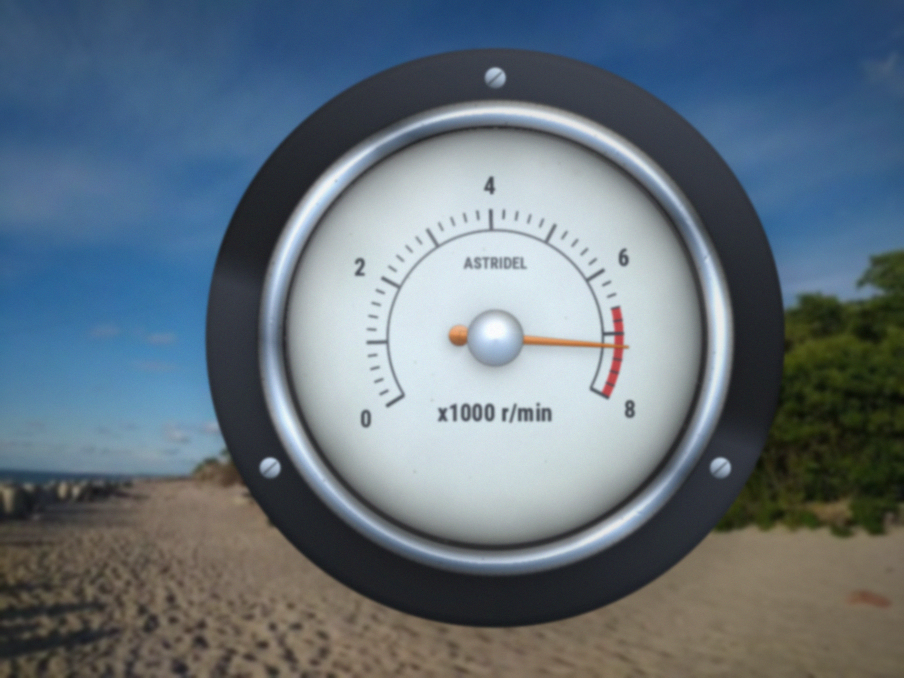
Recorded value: 7200 rpm
